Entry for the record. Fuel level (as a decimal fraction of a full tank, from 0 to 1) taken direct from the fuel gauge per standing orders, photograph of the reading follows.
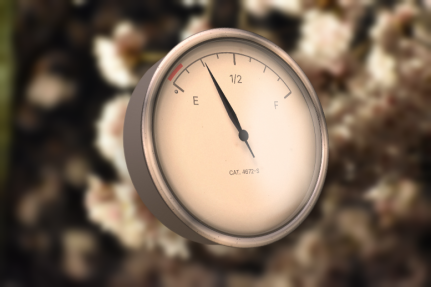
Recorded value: 0.25
